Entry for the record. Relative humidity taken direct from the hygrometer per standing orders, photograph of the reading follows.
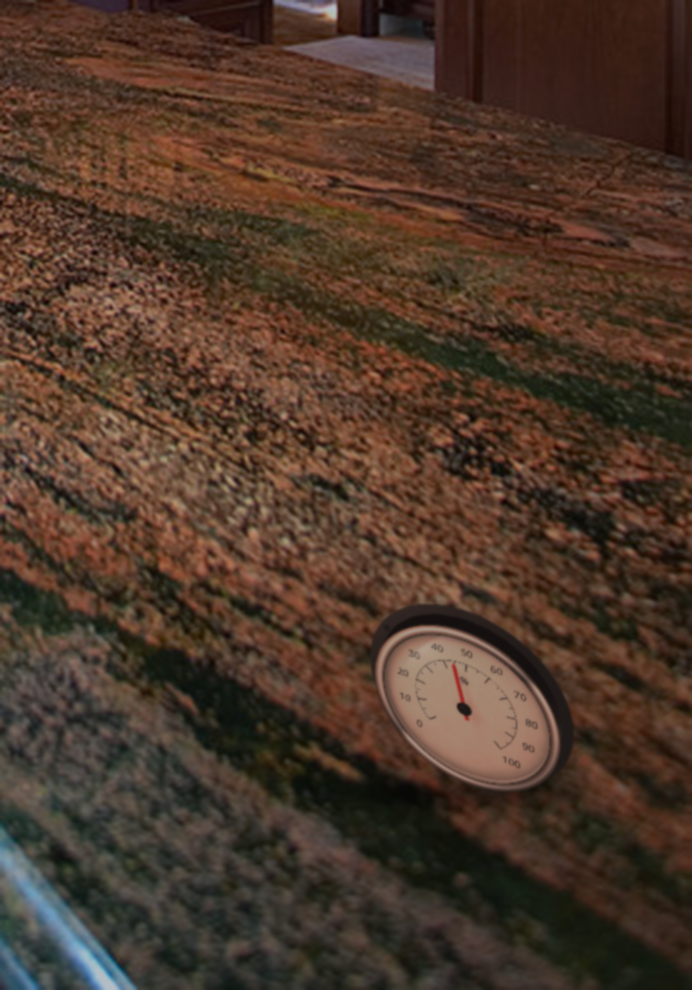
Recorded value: 45 %
